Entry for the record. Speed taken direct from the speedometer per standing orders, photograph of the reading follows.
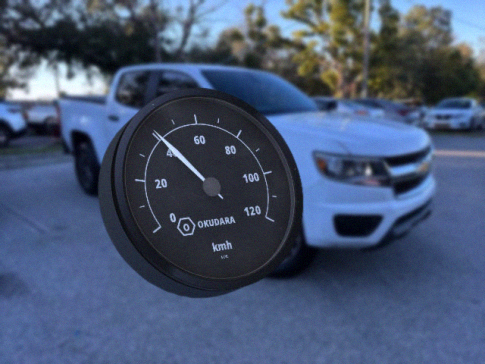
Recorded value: 40 km/h
